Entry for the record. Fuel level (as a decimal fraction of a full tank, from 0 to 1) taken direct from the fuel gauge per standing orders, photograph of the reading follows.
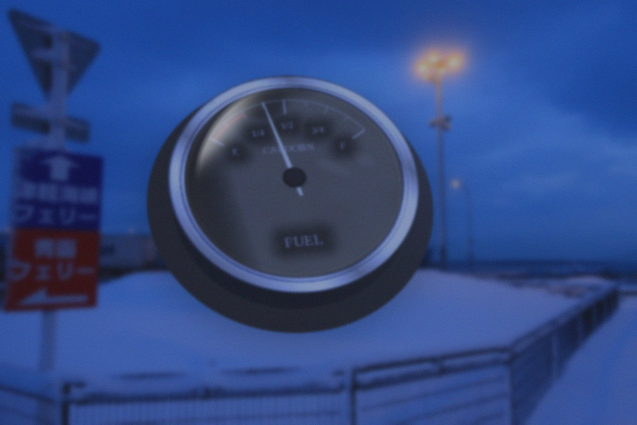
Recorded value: 0.375
